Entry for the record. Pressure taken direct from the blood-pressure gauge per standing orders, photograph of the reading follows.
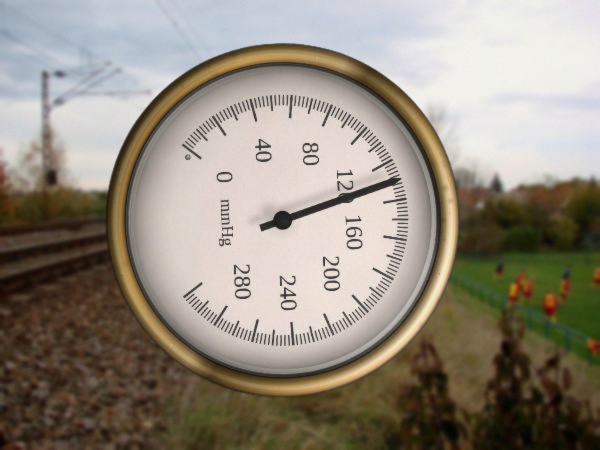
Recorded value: 130 mmHg
